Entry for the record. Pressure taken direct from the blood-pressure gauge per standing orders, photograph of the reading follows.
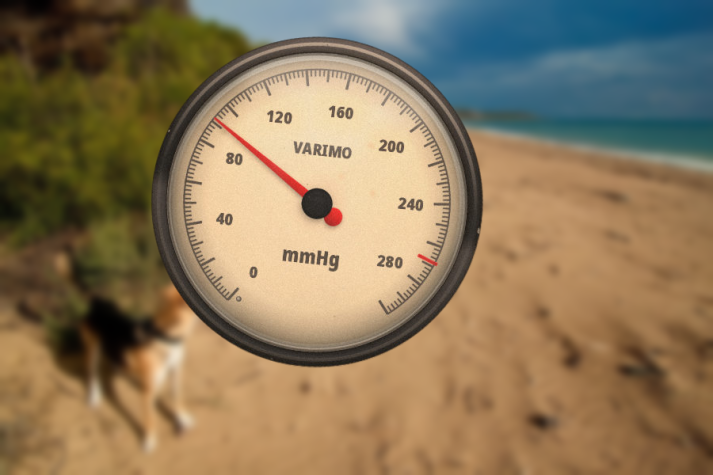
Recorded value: 92 mmHg
